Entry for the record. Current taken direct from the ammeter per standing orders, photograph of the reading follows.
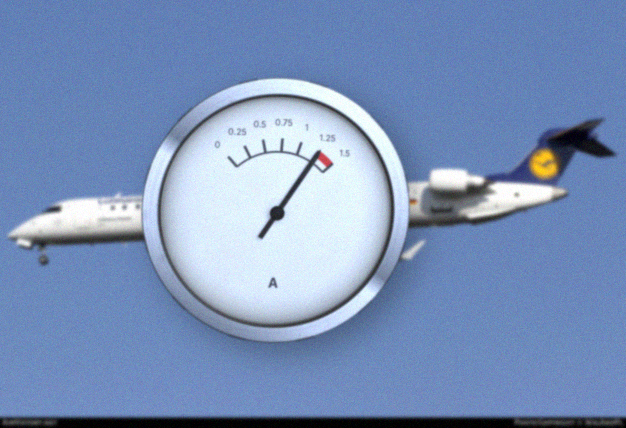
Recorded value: 1.25 A
